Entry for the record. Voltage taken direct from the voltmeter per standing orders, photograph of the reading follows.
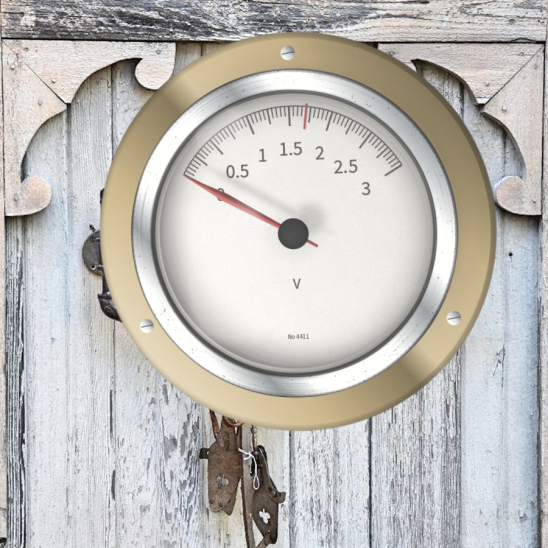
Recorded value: 0 V
